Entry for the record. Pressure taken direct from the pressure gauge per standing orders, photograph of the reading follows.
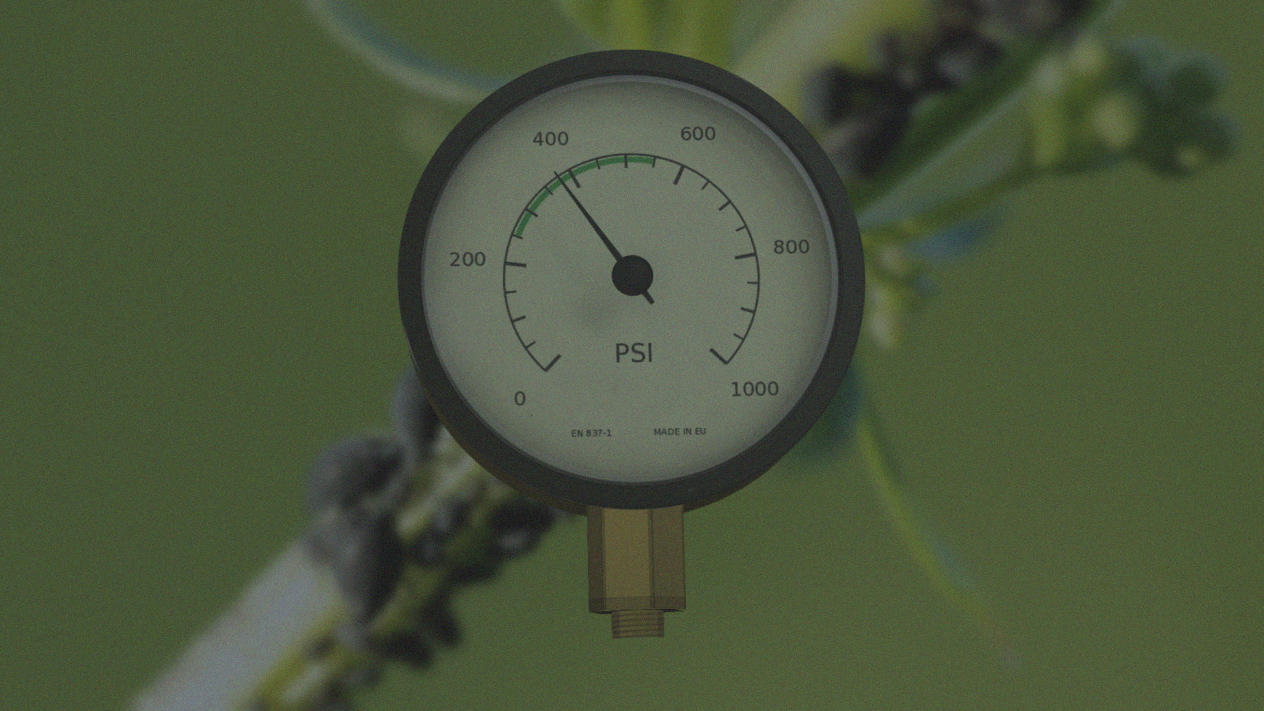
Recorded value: 375 psi
